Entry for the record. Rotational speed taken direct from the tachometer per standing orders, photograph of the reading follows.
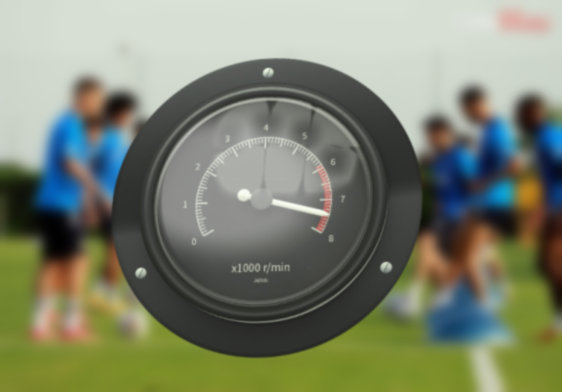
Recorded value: 7500 rpm
